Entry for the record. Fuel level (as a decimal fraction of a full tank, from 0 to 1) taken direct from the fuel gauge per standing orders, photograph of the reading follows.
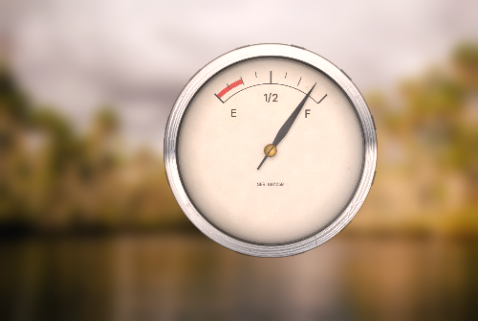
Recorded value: 0.875
